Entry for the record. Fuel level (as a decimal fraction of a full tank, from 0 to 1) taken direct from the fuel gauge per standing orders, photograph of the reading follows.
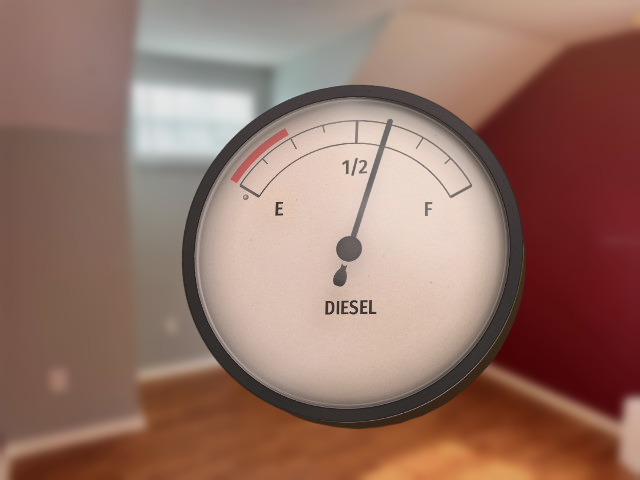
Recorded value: 0.625
